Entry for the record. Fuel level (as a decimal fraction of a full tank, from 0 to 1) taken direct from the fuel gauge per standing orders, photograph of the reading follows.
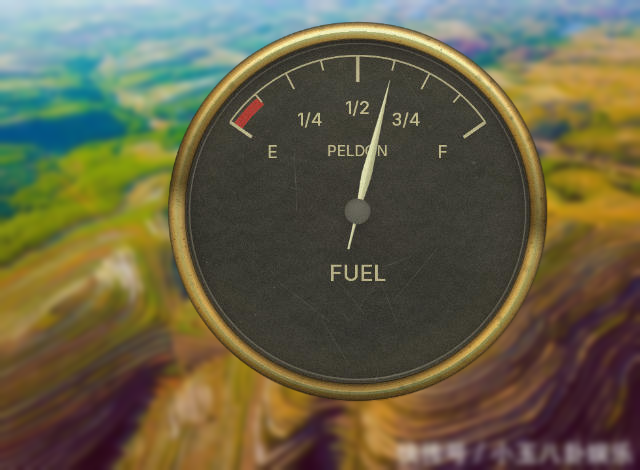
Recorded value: 0.625
